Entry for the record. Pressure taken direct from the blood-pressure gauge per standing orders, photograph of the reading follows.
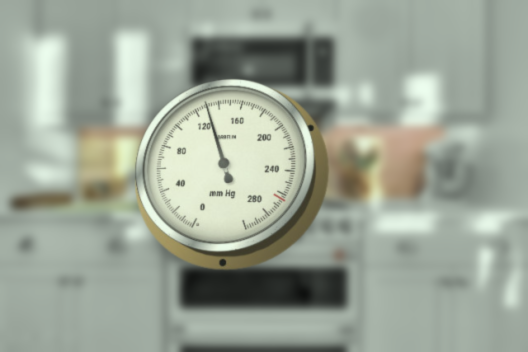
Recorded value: 130 mmHg
